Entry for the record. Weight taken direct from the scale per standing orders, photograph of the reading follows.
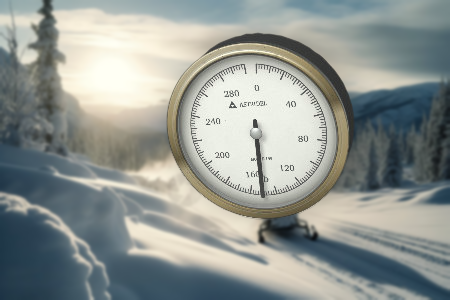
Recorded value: 150 lb
